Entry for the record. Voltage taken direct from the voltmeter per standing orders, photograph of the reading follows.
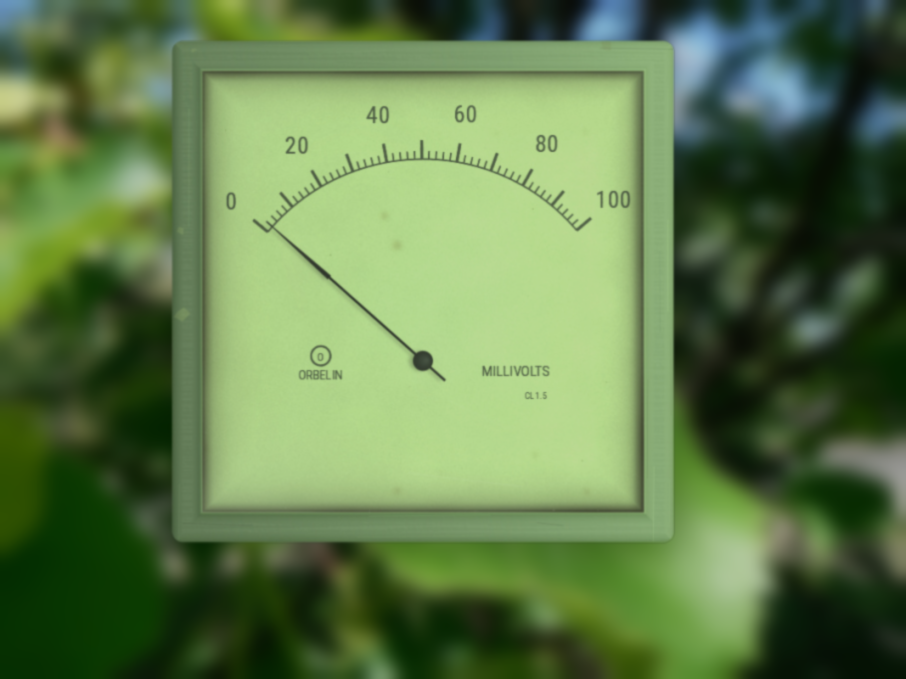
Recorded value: 2 mV
